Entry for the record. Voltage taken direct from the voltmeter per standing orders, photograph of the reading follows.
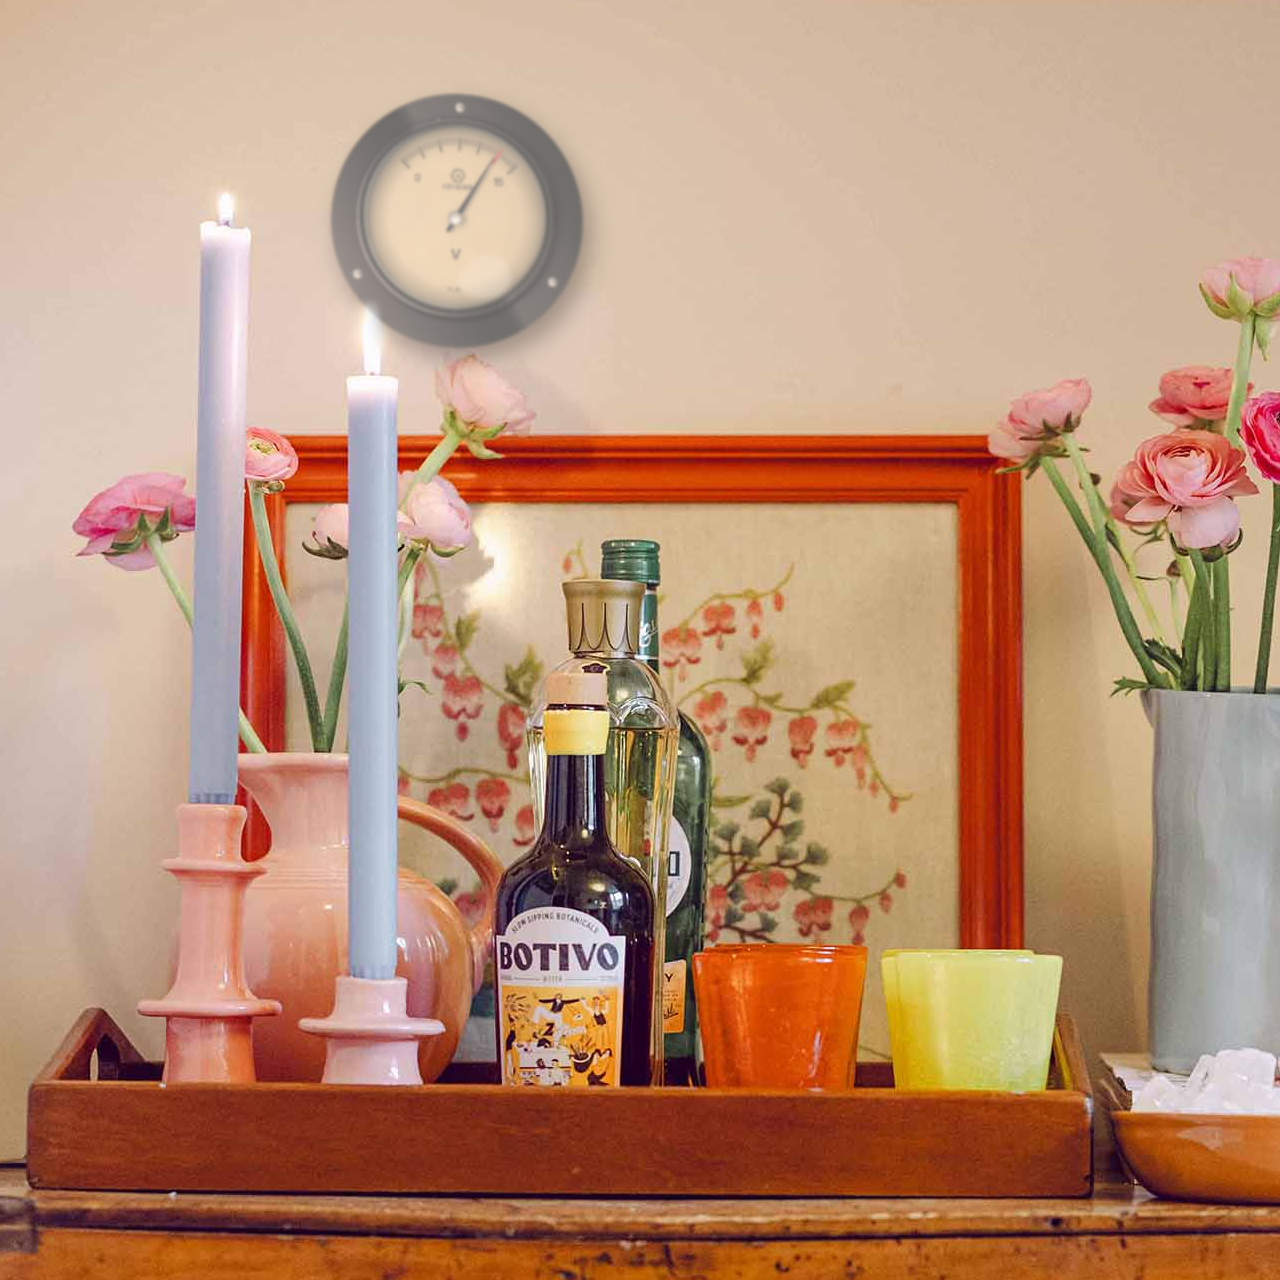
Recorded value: 12.5 V
